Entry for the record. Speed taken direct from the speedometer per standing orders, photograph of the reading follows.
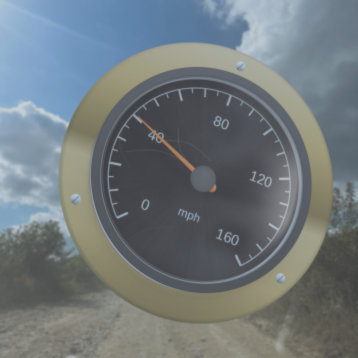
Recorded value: 40 mph
